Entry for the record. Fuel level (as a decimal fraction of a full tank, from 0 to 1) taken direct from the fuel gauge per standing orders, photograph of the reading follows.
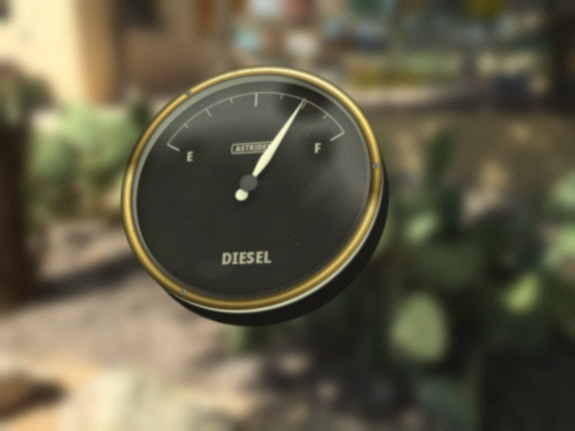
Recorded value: 0.75
